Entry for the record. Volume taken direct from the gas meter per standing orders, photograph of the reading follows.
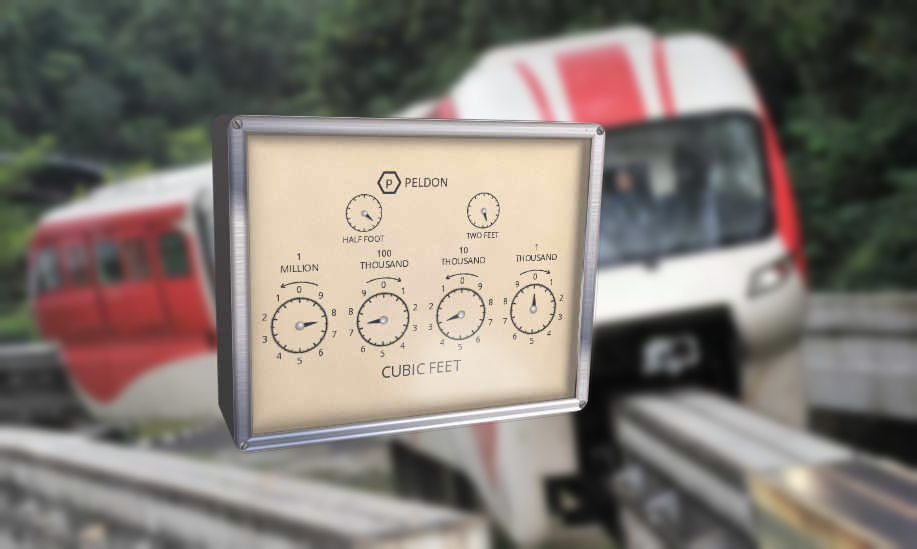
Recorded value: 773000 ft³
